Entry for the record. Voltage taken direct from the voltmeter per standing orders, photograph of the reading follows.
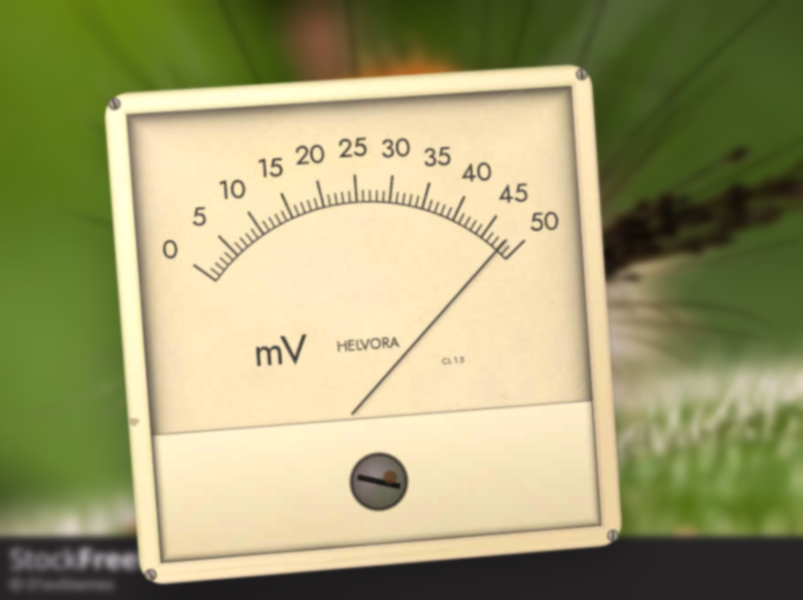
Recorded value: 48 mV
